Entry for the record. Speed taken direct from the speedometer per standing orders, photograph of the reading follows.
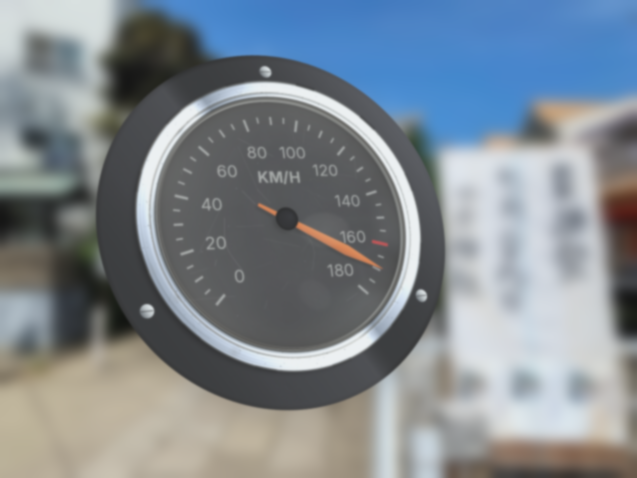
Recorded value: 170 km/h
